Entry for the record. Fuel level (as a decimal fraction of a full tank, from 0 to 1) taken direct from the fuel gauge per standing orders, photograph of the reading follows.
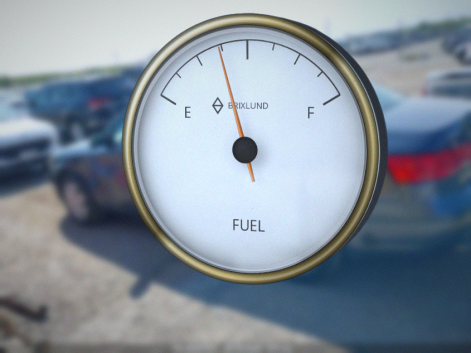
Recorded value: 0.375
